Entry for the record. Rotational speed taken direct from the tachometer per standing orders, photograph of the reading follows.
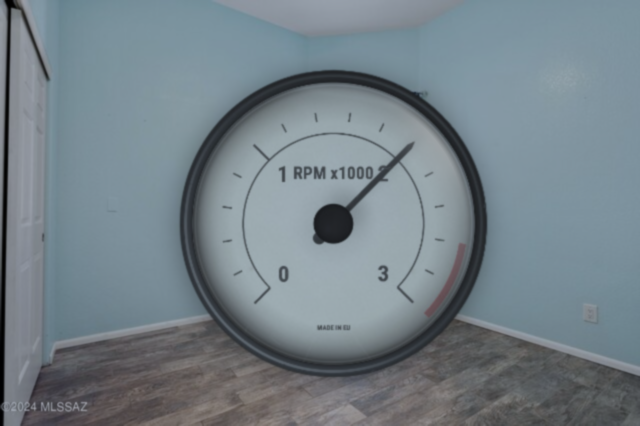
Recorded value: 2000 rpm
